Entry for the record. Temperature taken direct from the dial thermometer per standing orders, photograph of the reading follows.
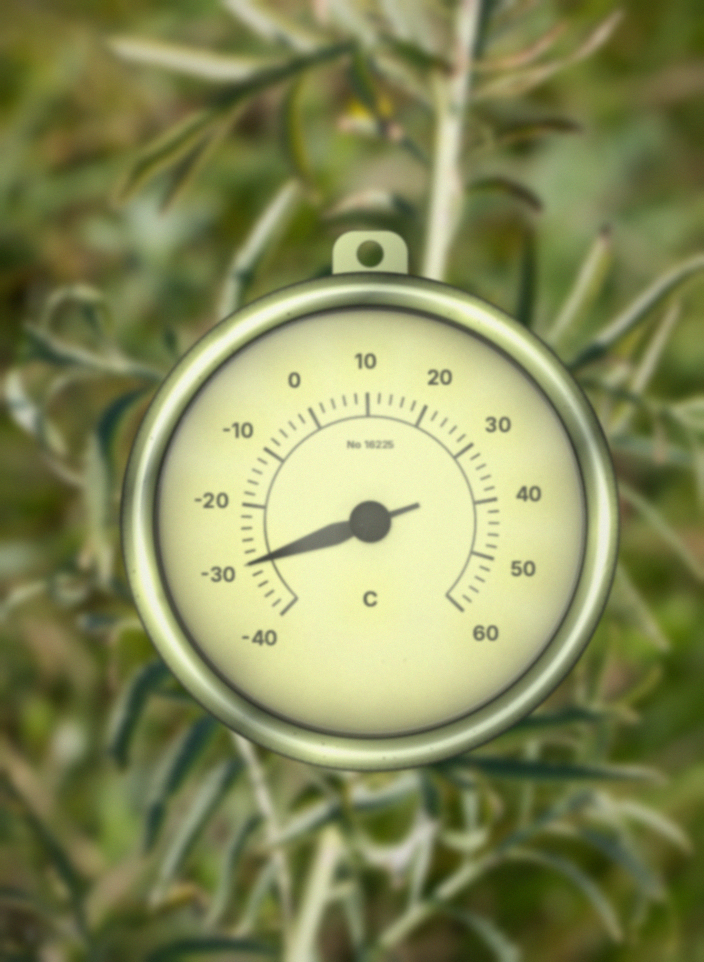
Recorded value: -30 °C
